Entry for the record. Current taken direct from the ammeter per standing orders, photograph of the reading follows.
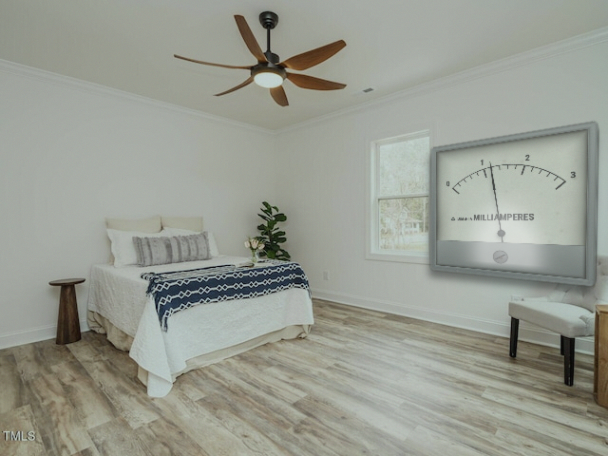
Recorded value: 1.2 mA
